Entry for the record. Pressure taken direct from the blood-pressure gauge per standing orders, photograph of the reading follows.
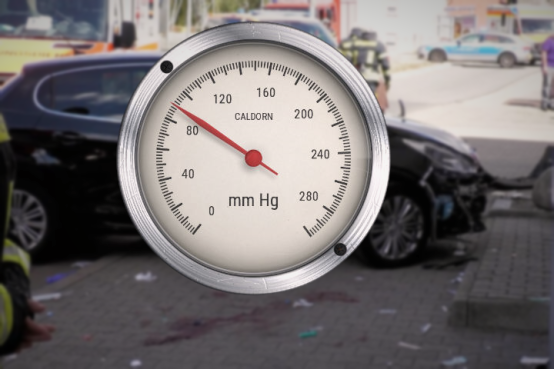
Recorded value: 90 mmHg
